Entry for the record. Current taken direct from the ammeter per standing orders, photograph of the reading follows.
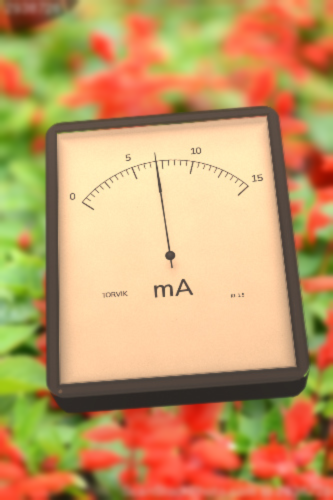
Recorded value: 7 mA
